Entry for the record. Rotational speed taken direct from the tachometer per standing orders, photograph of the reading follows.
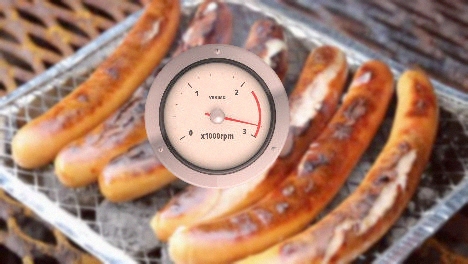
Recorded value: 2800 rpm
